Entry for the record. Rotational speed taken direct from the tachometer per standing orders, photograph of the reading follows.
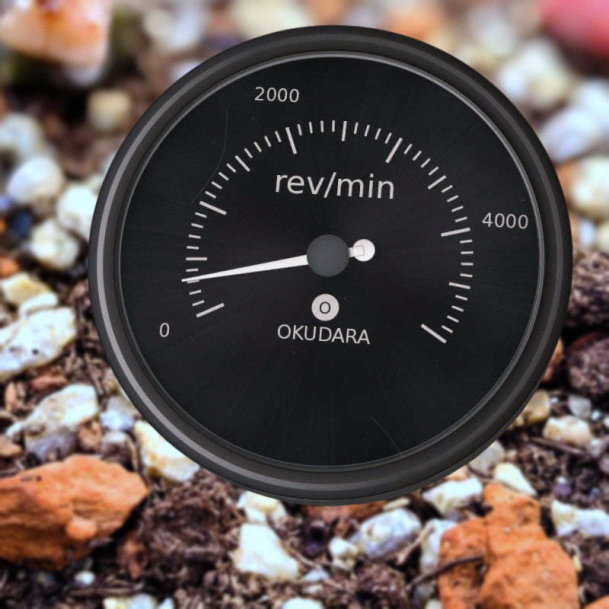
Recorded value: 300 rpm
